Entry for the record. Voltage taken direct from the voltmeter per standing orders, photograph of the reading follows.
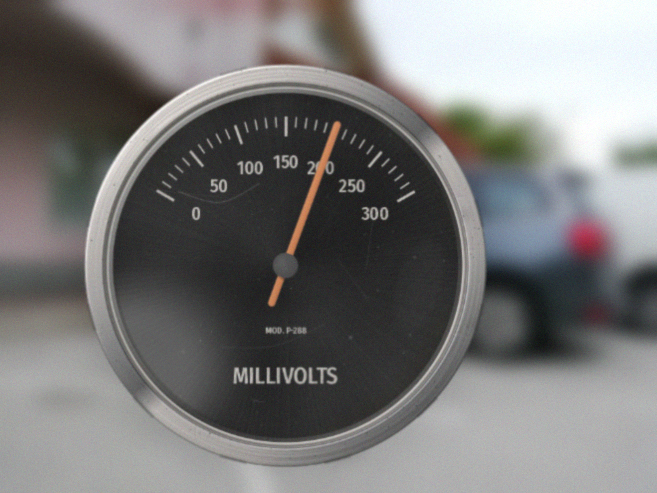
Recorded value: 200 mV
